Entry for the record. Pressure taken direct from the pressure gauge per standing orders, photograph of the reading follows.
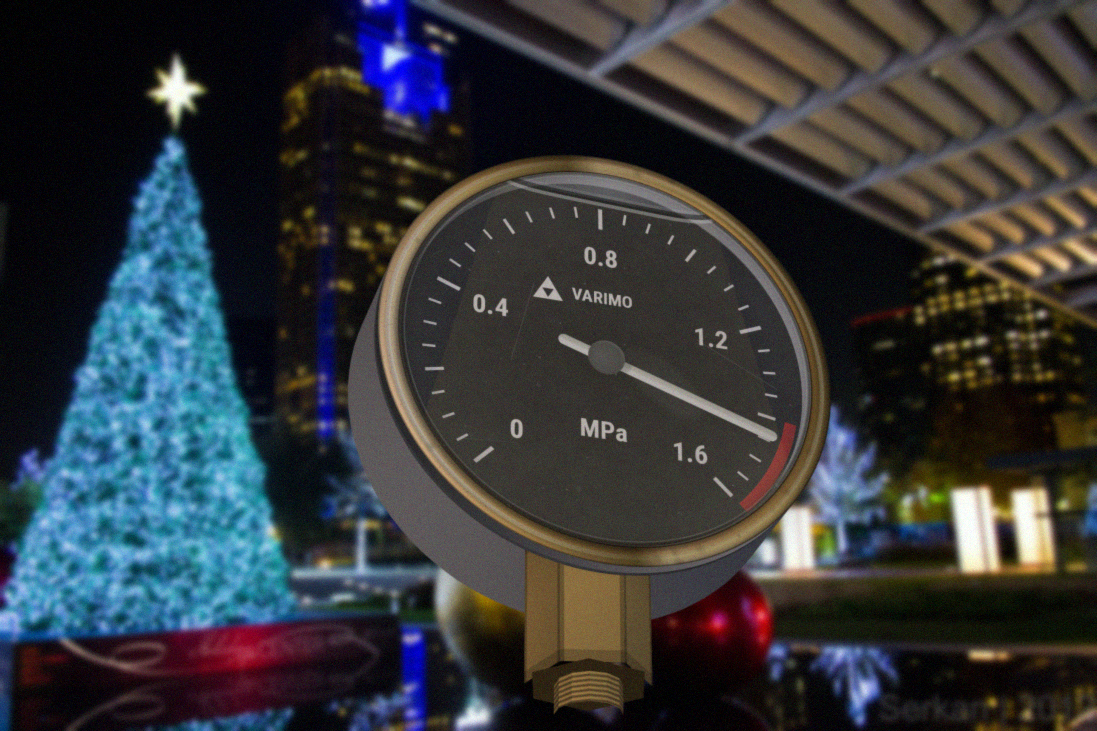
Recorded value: 1.45 MPa
